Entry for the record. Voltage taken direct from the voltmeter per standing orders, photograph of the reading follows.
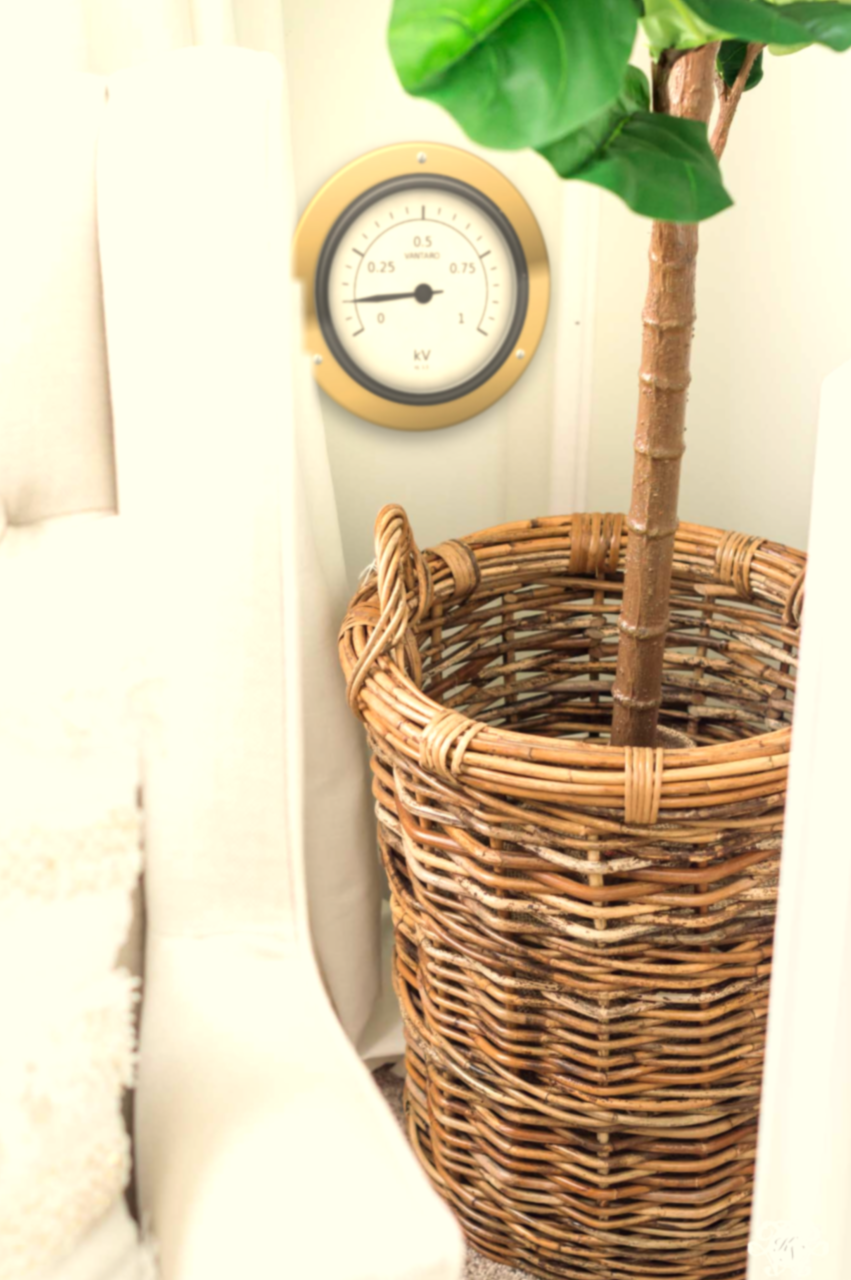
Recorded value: 0.1 kV
